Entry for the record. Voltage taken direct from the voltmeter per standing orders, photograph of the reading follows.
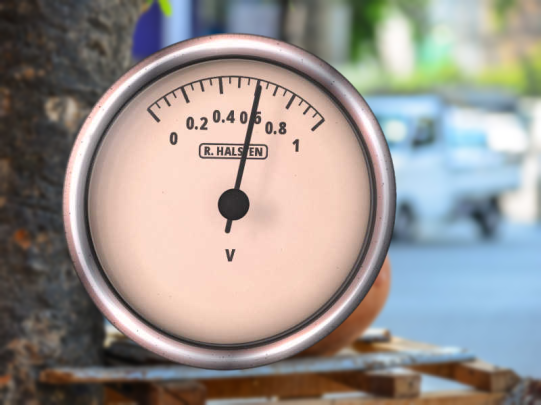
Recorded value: 0.6 V
